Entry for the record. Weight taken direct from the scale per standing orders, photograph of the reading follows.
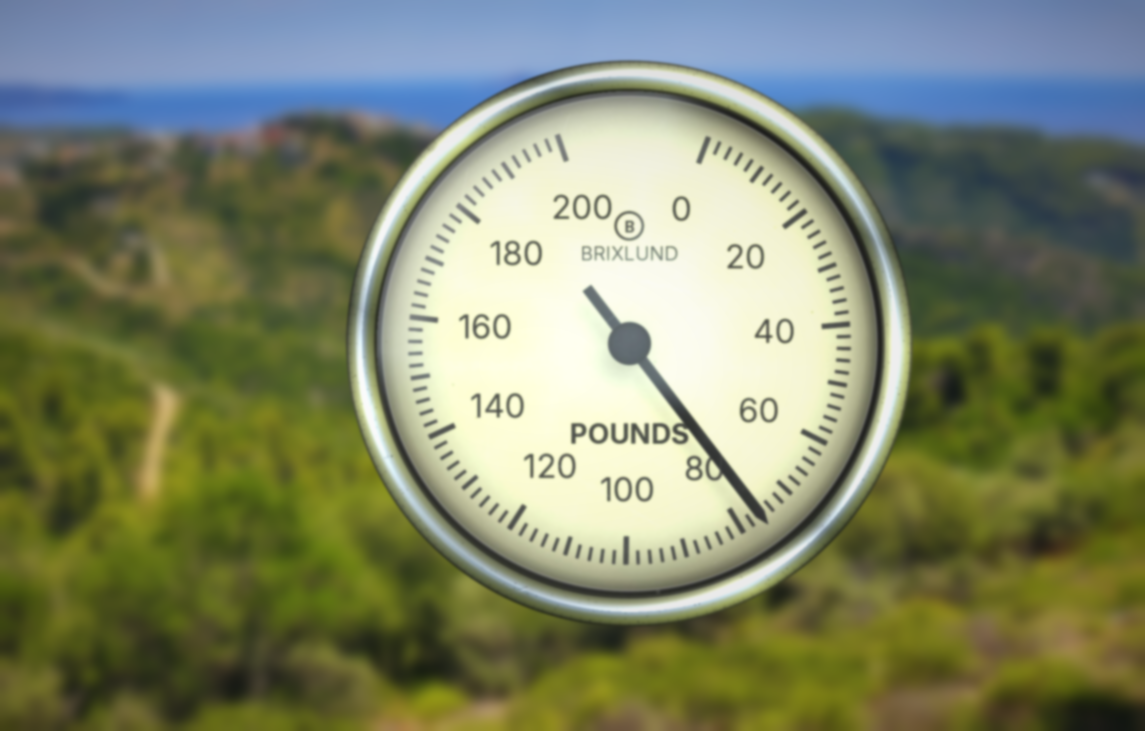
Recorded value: 76 lb
